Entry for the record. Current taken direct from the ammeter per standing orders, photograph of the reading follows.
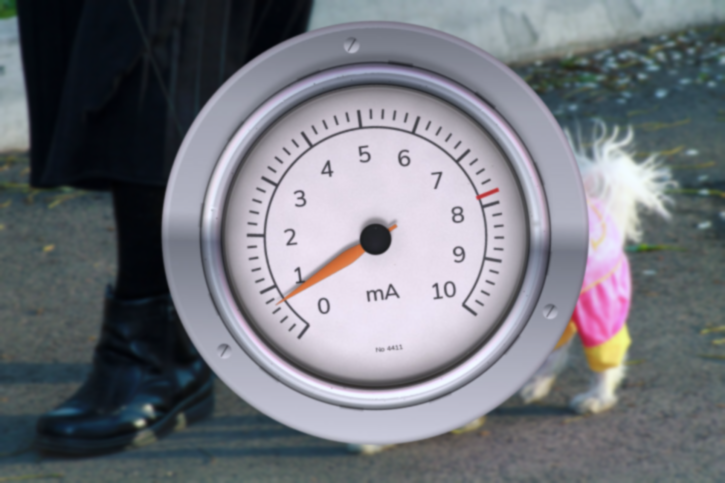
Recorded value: 0.7 mA
